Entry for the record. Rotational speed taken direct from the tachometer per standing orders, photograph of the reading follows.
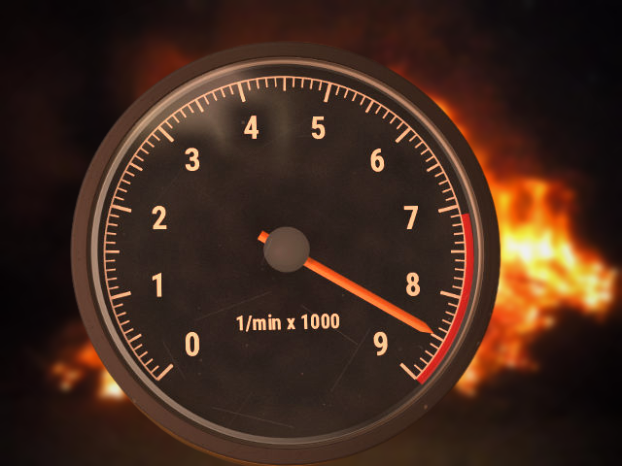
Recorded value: 8500 rpm
